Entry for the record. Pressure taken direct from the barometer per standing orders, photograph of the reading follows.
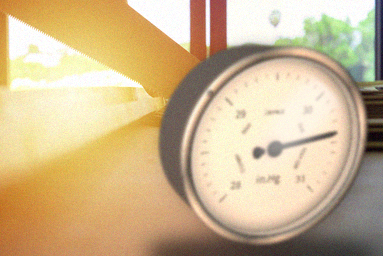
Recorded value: 30.4 inHg
